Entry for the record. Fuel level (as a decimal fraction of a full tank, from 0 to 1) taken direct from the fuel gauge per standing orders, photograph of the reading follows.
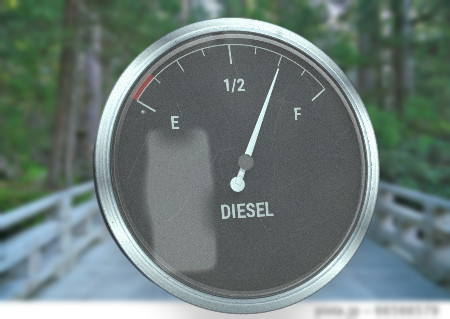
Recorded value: 0.75
